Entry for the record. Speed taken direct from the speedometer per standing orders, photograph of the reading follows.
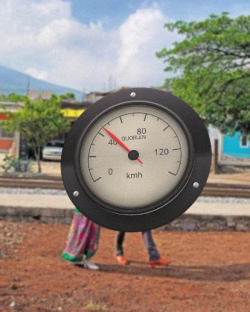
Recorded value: 45 km/h
